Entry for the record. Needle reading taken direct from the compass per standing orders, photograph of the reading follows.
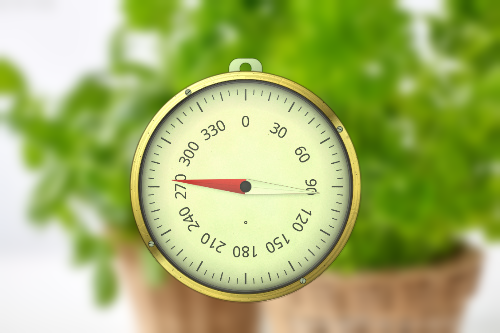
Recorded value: 275 °
